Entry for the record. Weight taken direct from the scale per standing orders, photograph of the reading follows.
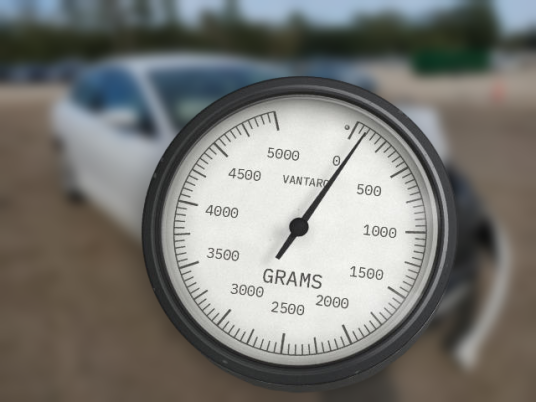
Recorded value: 100 g
